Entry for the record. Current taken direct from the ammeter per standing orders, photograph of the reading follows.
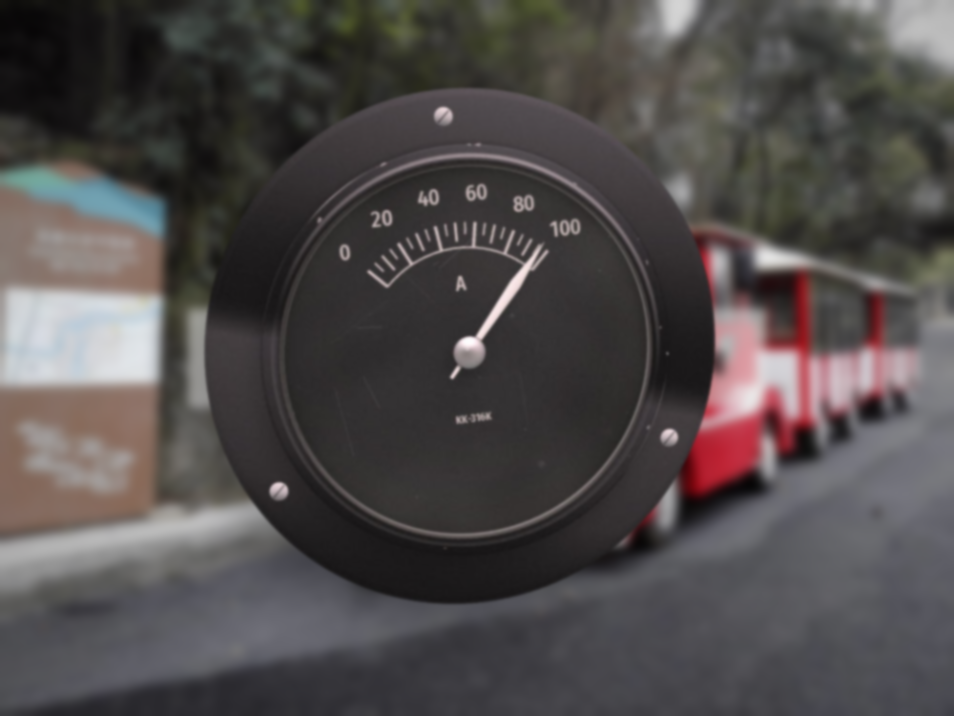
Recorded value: 95 A
